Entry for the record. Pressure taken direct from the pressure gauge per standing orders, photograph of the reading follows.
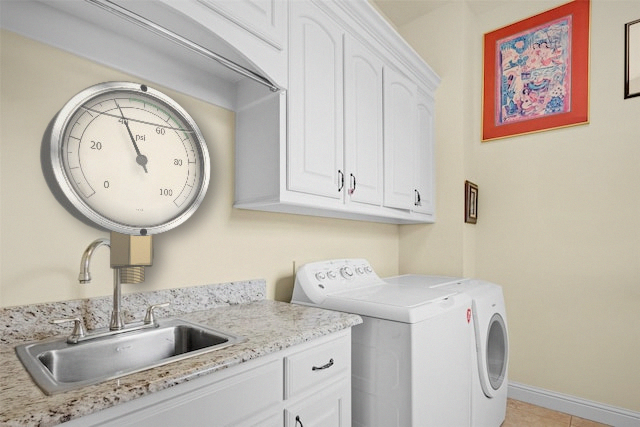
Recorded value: 40 psi
